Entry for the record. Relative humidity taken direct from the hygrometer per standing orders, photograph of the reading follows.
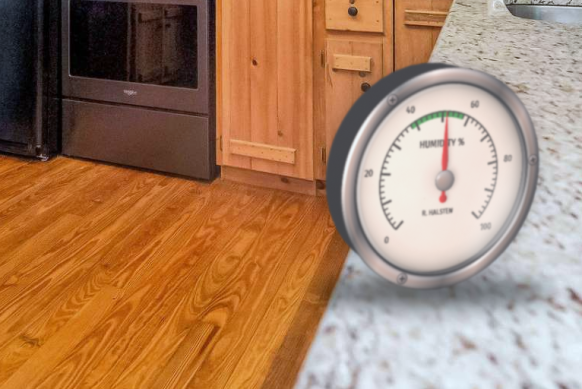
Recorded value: 50 %
